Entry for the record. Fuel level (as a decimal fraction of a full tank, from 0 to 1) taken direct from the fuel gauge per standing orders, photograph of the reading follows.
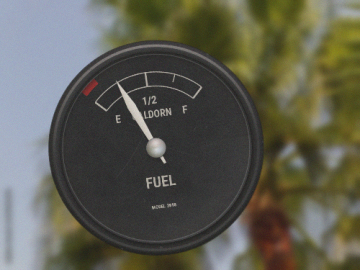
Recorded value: 0.25
